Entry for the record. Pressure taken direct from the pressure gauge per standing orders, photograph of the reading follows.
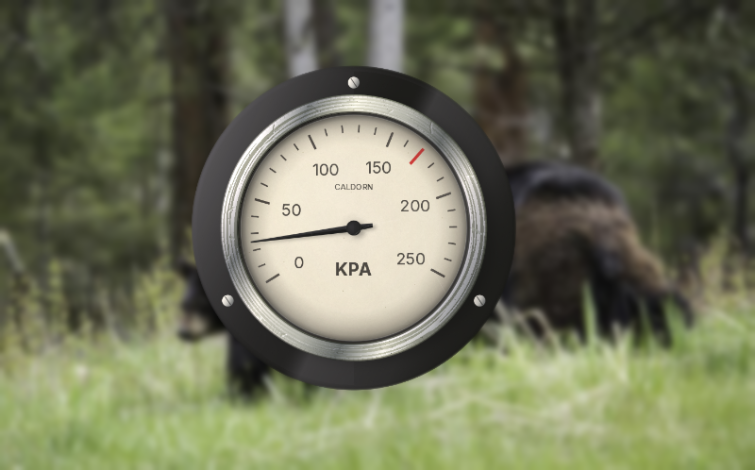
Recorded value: 25 kPa
